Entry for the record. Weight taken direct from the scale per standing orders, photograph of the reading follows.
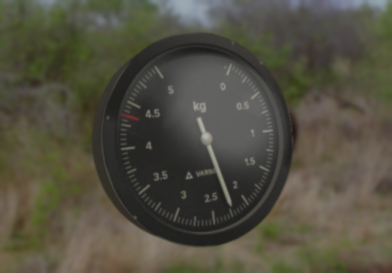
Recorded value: 2.25 kg
